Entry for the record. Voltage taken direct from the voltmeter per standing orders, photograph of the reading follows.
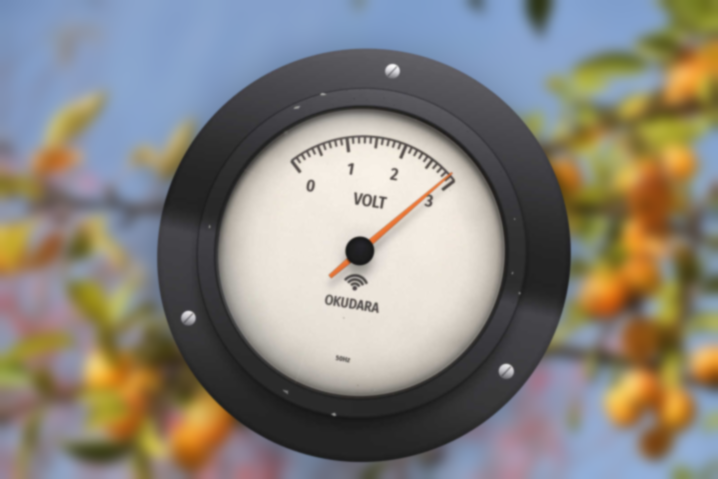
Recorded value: 2.9 V
